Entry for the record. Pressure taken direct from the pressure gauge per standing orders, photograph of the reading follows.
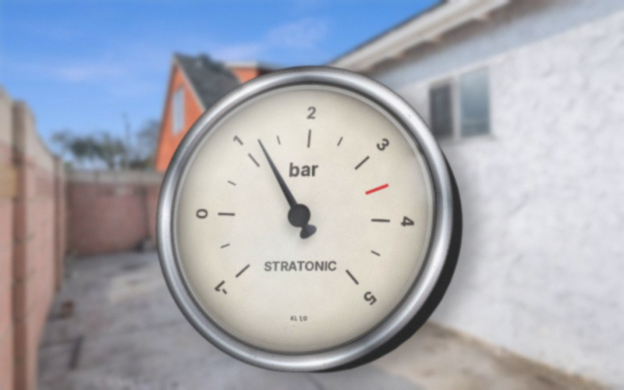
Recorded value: 1.25 bar
